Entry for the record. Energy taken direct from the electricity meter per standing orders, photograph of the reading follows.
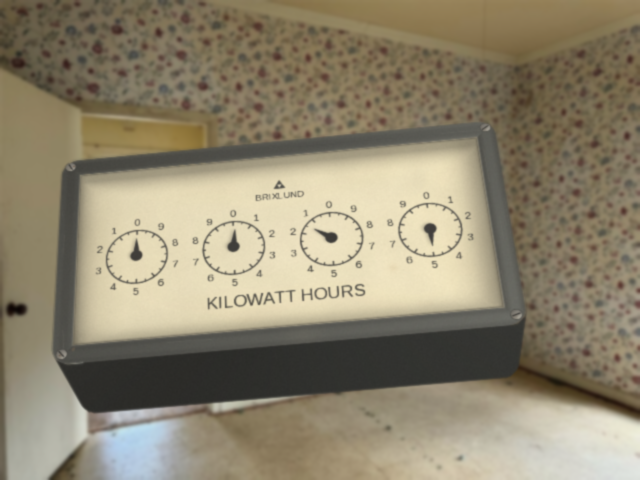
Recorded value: 15 kWh
